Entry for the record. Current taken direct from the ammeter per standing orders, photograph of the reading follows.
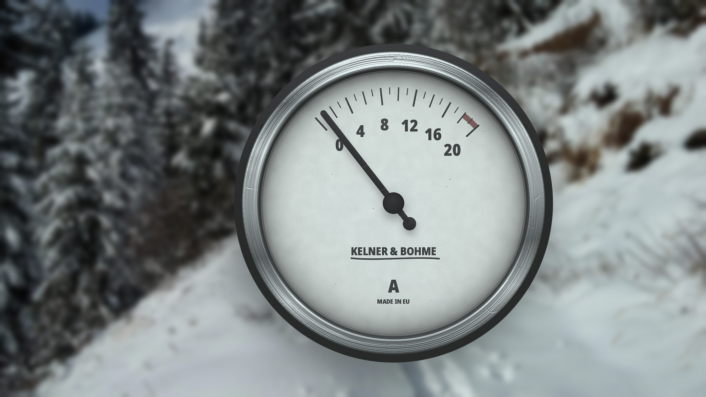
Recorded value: 1 A
